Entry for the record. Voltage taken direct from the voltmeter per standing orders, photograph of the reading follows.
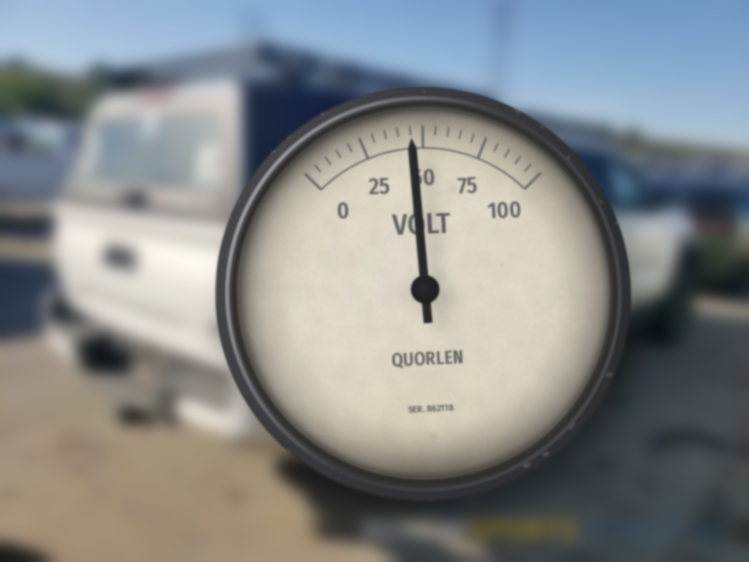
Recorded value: 45 V
